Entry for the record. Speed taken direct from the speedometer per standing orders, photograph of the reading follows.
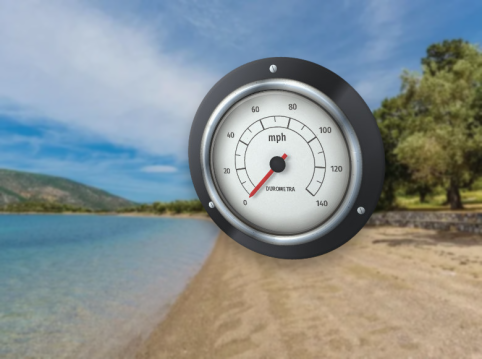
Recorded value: 0 mph
